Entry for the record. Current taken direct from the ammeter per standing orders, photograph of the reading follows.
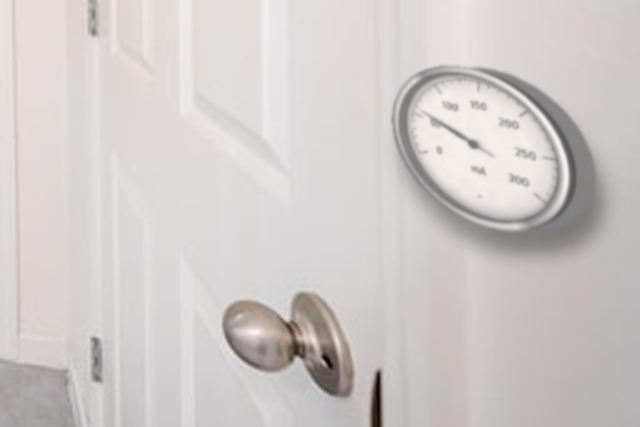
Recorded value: 60 mA
